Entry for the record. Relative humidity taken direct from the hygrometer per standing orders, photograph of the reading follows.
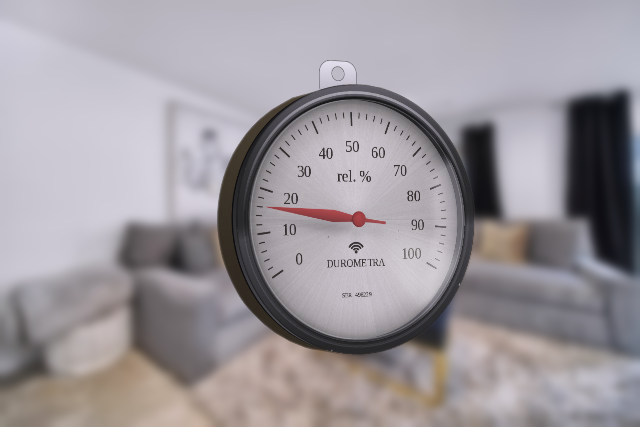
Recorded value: 16 %
